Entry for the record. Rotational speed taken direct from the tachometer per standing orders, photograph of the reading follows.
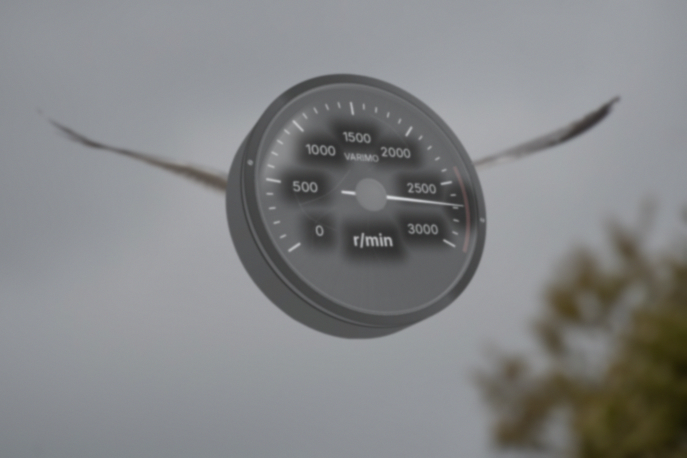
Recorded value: 2700 rpm
